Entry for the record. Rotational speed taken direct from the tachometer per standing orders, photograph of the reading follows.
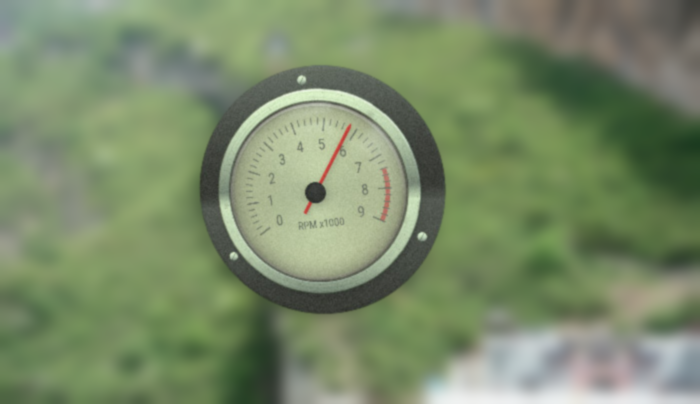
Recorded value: 5800 rpm
